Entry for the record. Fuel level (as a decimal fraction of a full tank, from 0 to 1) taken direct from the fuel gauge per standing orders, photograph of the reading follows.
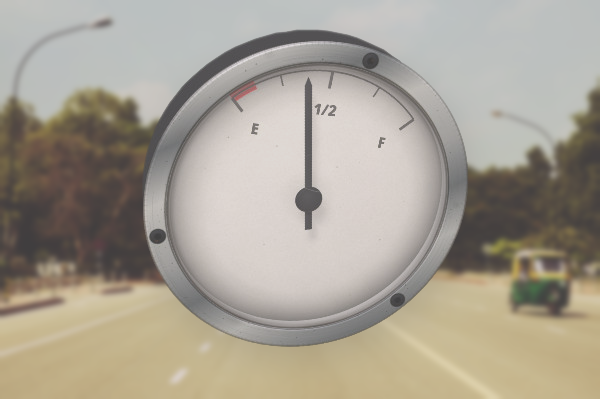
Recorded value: 0.375
